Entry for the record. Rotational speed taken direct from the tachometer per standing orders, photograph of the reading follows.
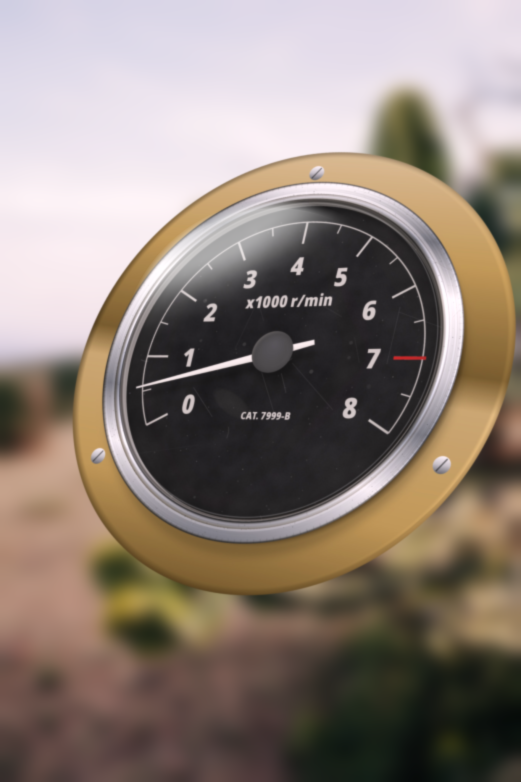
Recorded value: 500 rpm
